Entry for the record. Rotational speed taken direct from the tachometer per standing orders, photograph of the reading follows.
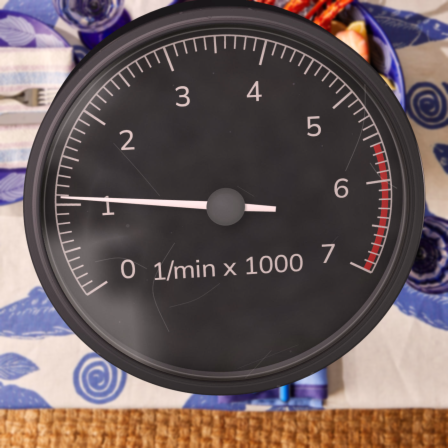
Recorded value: 1100 rpm
